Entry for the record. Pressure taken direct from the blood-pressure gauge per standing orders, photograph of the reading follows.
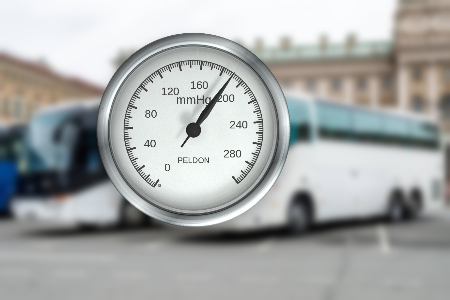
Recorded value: 190 mmHg
